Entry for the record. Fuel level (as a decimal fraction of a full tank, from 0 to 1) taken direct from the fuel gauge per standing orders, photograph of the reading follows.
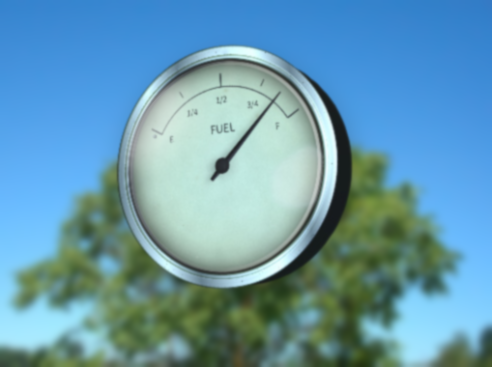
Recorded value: 0.875
